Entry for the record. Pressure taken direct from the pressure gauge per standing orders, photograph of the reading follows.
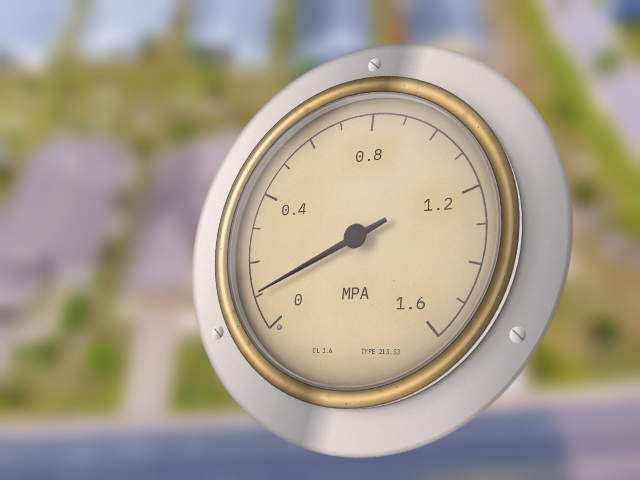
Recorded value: 0.1 MPa
